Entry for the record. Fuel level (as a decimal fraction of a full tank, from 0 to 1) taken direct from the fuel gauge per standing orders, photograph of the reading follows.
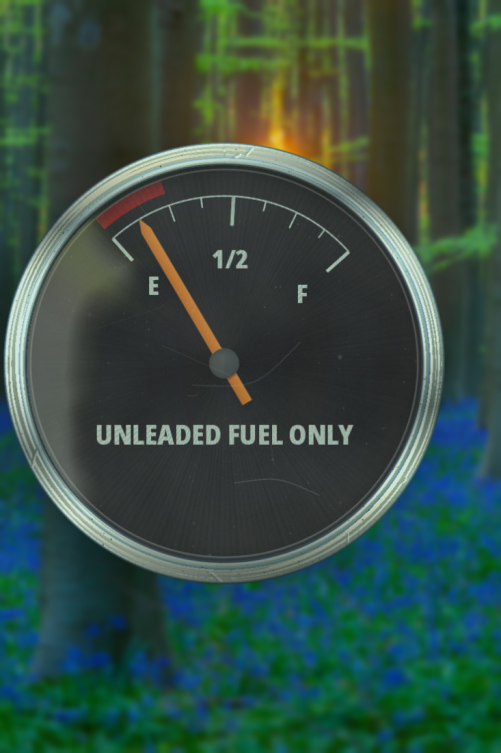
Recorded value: 0.125
